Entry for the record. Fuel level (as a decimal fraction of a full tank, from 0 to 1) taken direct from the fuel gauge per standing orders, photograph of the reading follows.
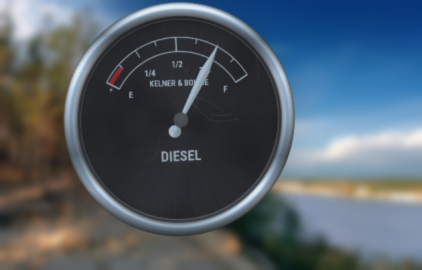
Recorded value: 0.75
